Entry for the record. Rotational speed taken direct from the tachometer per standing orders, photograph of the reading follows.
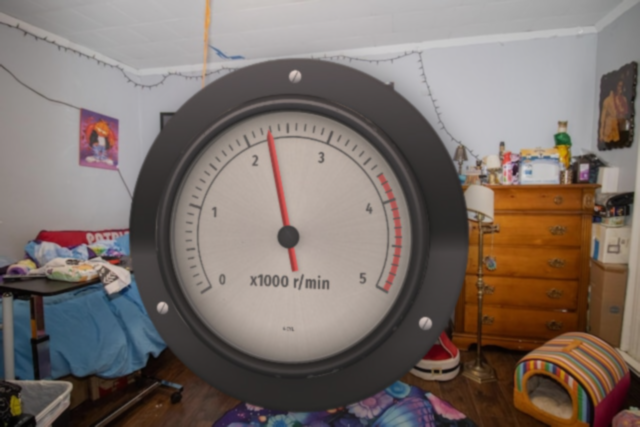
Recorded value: 2300 rpm
